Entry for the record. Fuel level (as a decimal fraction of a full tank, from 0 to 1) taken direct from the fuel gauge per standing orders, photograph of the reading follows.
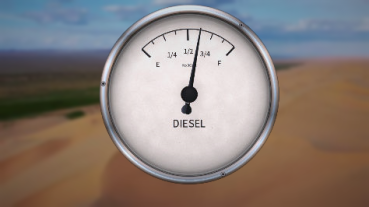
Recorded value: 0.625
